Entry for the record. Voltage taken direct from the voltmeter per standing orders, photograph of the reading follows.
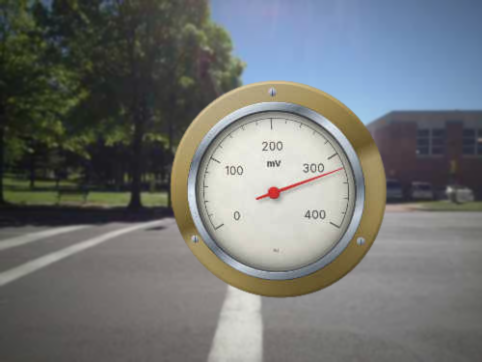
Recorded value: 320 mV
